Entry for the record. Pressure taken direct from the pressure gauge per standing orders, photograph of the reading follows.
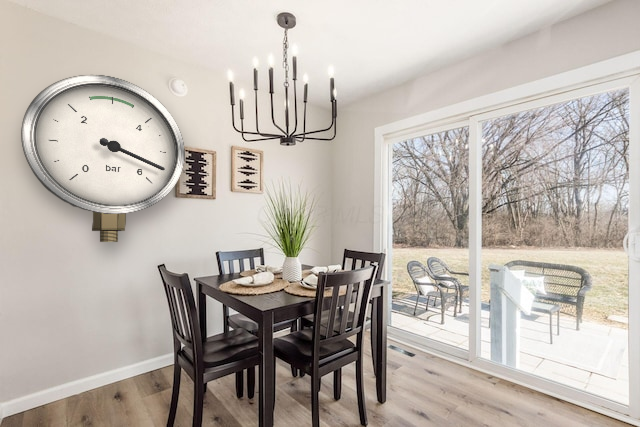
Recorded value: 5.5 bar
